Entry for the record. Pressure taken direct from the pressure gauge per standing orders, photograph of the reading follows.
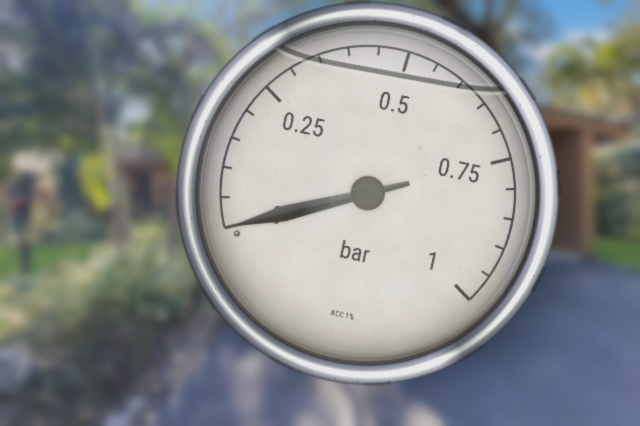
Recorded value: 0 bar
